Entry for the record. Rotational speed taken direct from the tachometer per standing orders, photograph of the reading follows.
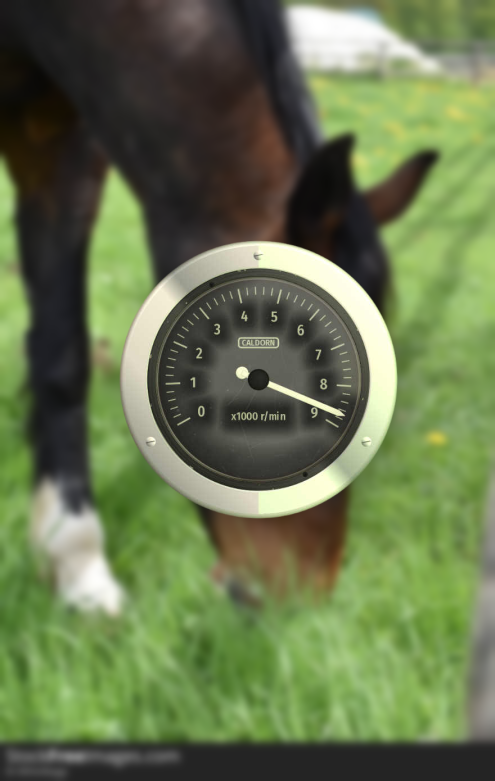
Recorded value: 8700 rpm
